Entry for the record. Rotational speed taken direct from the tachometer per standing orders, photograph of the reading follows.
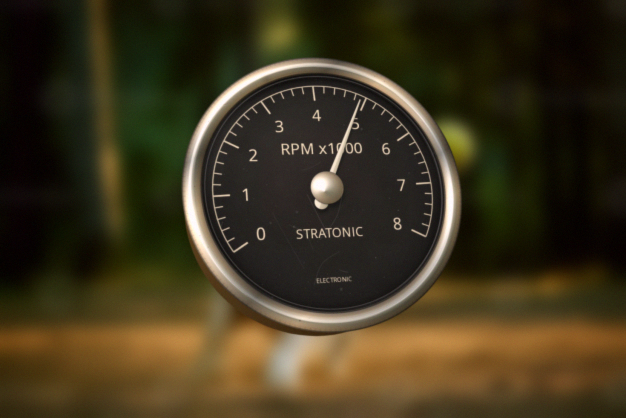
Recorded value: 4900 rpm
